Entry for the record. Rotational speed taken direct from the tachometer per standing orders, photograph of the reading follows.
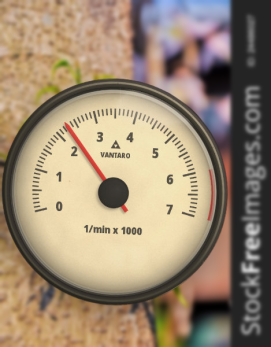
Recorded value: 2300 rpm
